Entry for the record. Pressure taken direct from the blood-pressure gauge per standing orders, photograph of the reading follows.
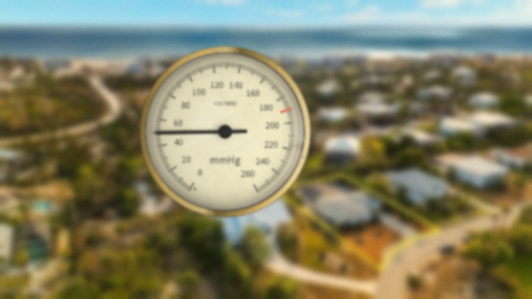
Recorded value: 50 mmHg
